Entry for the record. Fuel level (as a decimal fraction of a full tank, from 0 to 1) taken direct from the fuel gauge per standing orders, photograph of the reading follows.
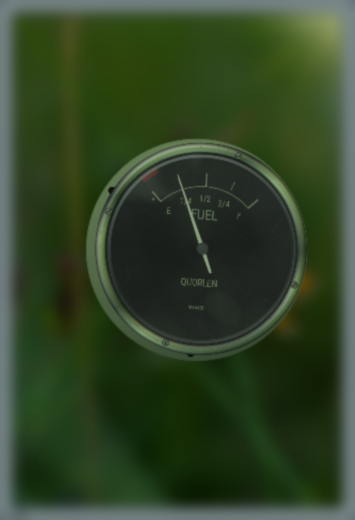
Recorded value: 0.25
